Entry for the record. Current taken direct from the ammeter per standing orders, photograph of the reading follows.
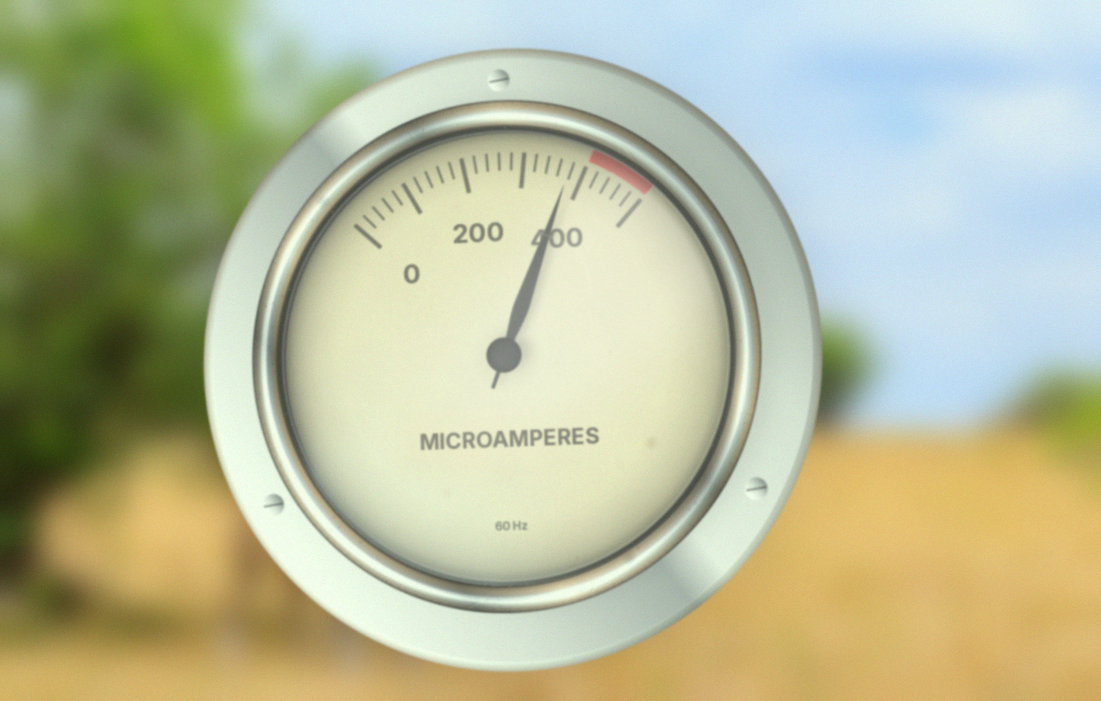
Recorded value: 380 µA
